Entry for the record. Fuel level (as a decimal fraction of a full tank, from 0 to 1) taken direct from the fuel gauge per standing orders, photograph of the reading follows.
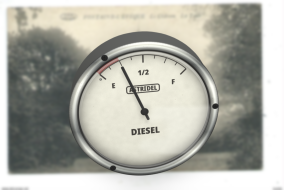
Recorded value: 0.25
